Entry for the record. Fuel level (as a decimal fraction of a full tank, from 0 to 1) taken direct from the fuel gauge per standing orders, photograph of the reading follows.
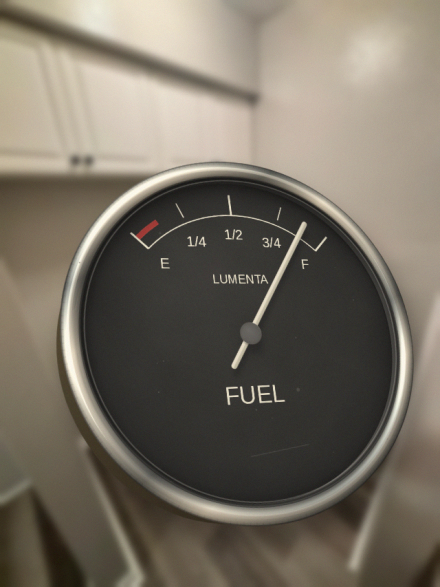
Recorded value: 0.875
